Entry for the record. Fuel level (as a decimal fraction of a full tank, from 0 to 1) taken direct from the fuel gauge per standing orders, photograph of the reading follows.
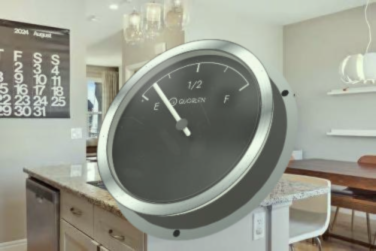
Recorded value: 0.125
